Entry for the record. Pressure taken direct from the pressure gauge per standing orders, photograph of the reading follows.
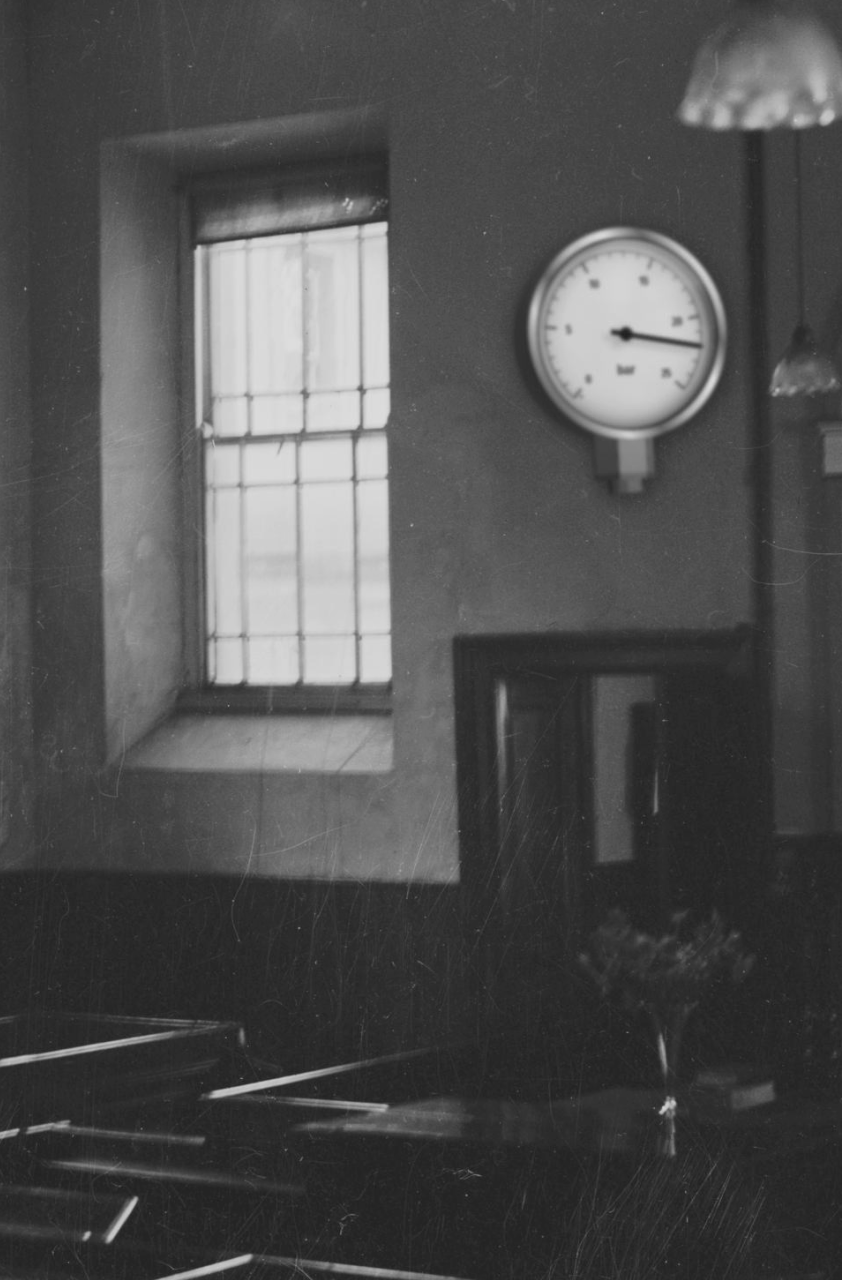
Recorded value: 22 bar
